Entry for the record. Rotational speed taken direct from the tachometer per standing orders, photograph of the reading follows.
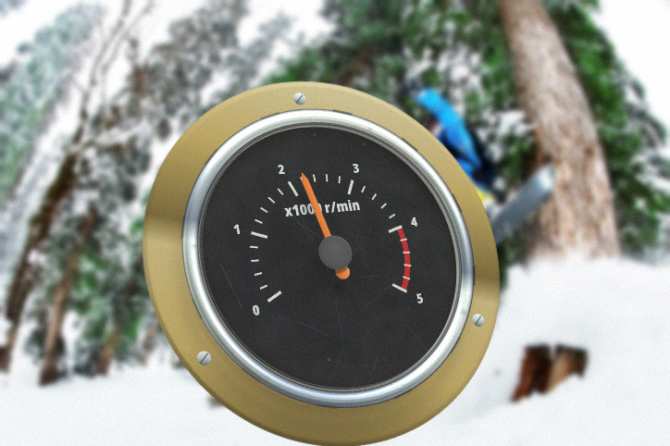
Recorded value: 2200 rpm
